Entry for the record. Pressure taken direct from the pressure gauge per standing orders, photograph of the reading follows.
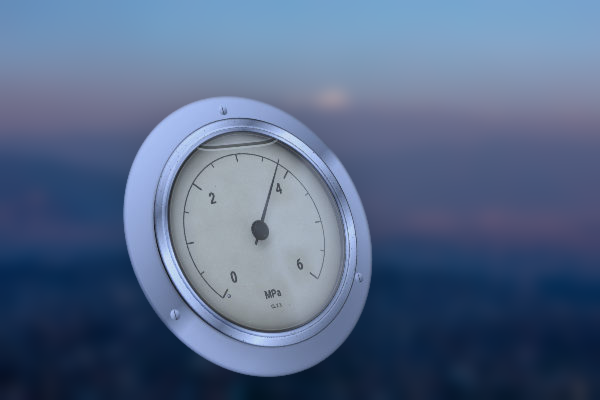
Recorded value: 3.75 MPa
